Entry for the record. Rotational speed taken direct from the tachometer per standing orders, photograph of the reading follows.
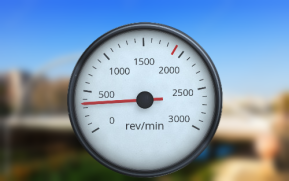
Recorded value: 350 rpm
